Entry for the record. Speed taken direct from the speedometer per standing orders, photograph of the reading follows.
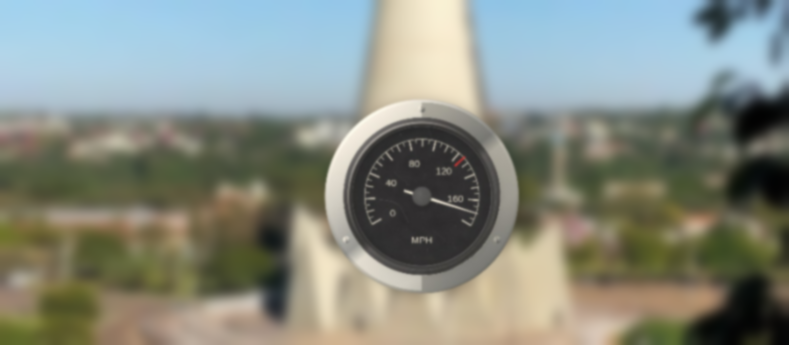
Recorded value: 170 mph
